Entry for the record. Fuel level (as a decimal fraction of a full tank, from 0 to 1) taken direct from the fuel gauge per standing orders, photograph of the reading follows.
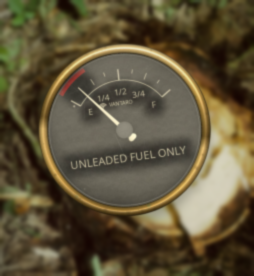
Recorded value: 0.125
